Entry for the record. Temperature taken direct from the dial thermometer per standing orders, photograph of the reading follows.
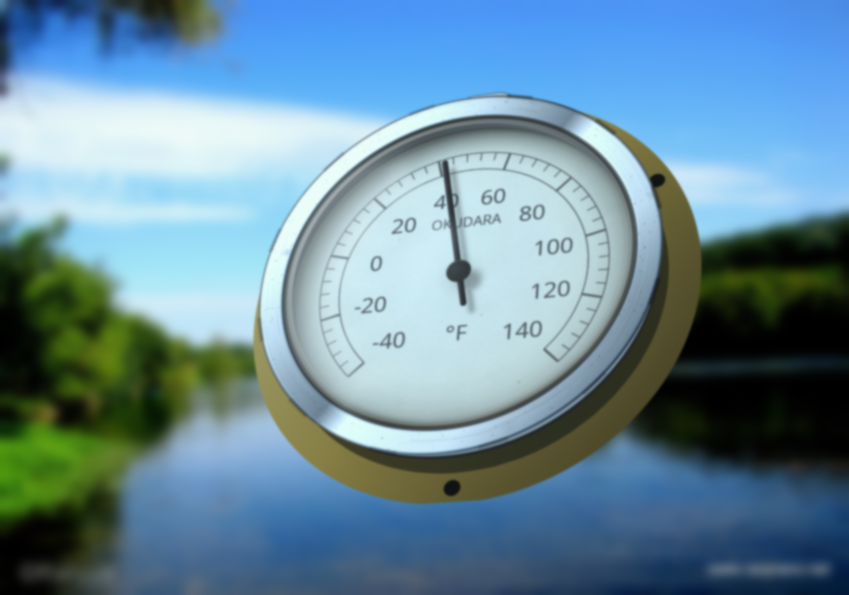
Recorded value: 42 °F
